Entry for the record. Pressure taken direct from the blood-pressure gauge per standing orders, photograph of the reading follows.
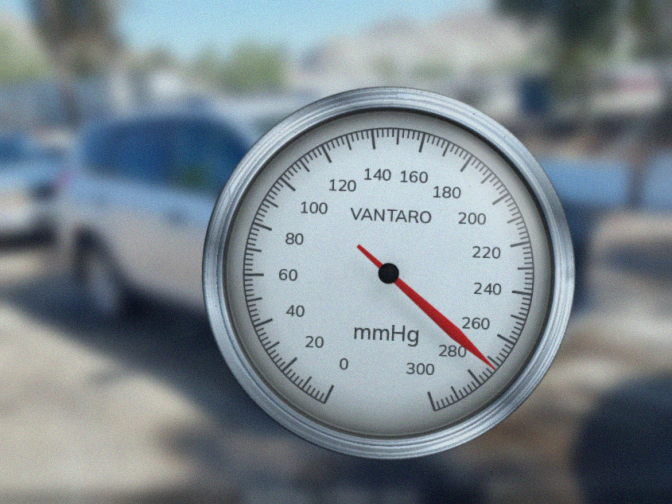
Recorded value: 272 mmHg
